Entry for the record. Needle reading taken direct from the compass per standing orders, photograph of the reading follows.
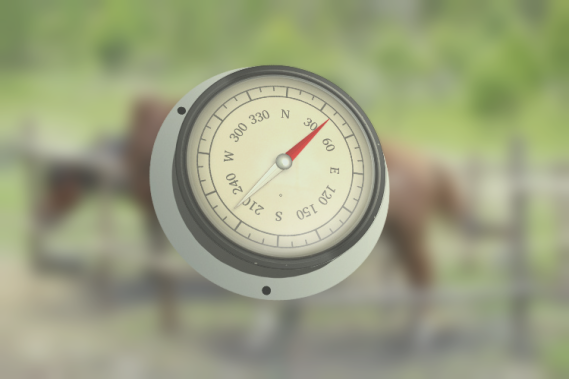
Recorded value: 40 °
